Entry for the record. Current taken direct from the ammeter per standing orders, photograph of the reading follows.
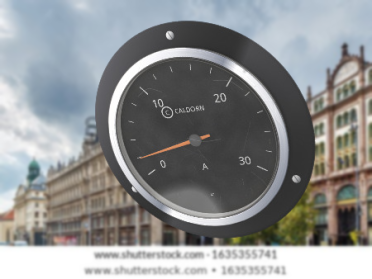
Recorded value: 2 A
